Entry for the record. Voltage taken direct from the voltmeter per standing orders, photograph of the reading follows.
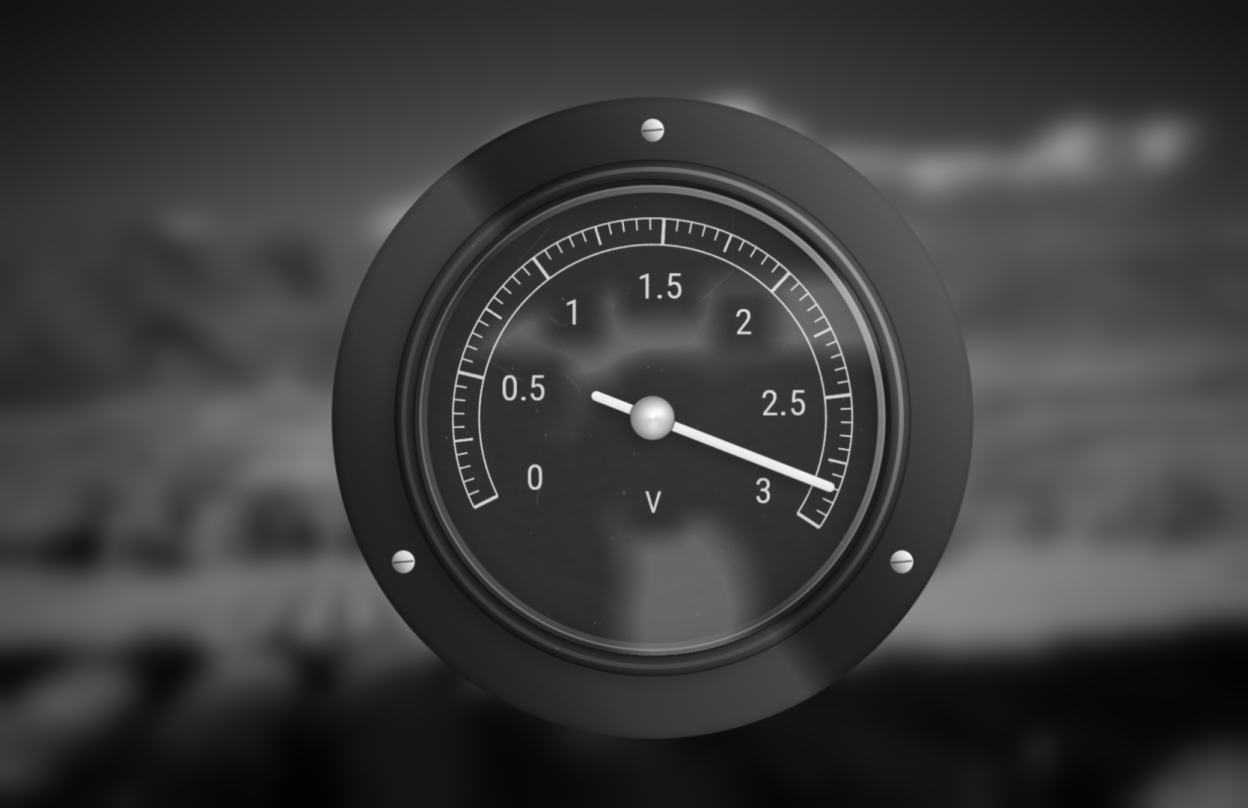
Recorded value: 2.85 V
